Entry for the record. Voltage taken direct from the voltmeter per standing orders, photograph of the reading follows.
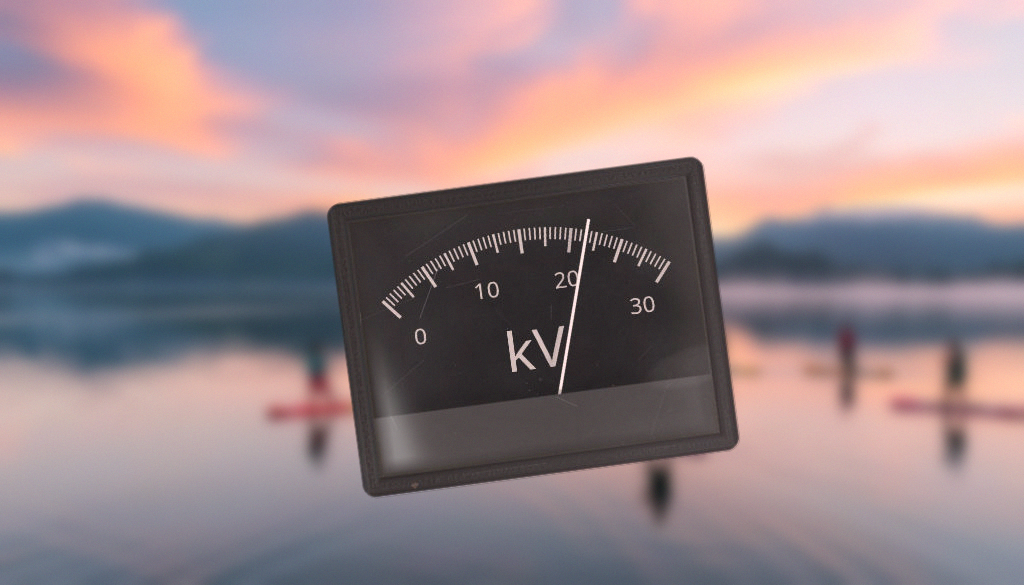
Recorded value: 21.5 kV
